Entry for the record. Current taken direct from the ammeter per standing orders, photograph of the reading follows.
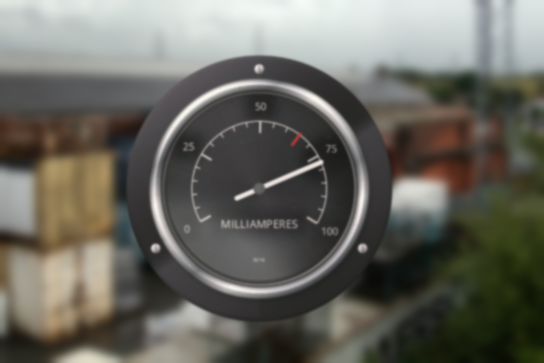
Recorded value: 77.5 mA
